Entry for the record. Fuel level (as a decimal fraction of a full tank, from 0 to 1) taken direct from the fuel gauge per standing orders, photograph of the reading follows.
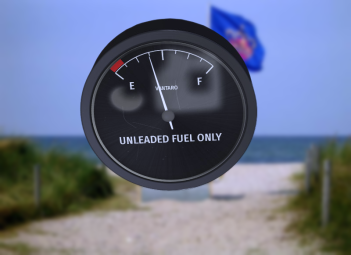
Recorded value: 0.375
